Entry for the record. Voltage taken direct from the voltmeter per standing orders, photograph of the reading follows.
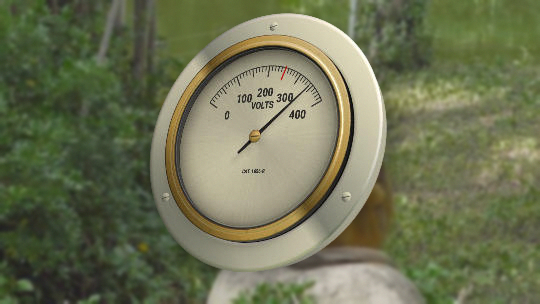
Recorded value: 350 V
